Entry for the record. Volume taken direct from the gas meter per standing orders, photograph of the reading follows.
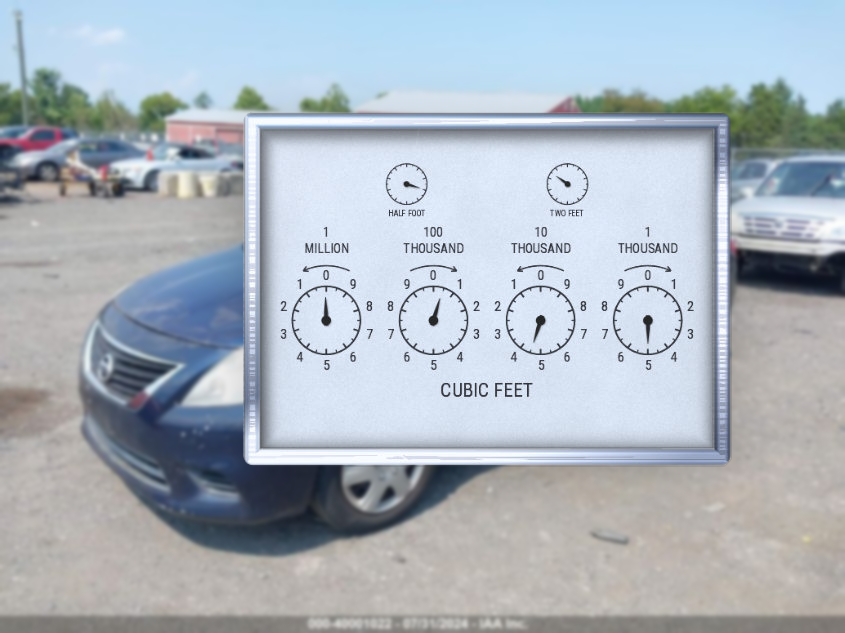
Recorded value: 4500 ft³
